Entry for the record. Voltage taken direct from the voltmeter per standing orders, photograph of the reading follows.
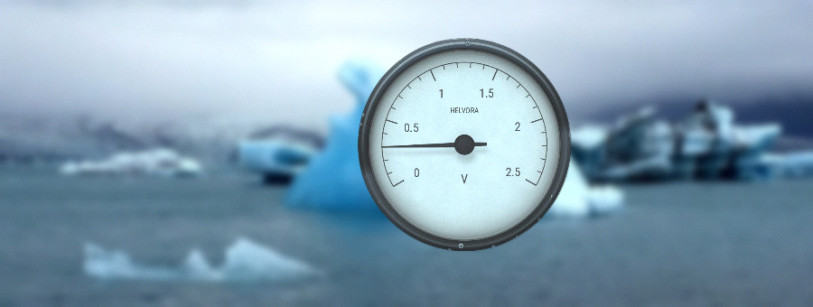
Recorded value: 0.3 V
